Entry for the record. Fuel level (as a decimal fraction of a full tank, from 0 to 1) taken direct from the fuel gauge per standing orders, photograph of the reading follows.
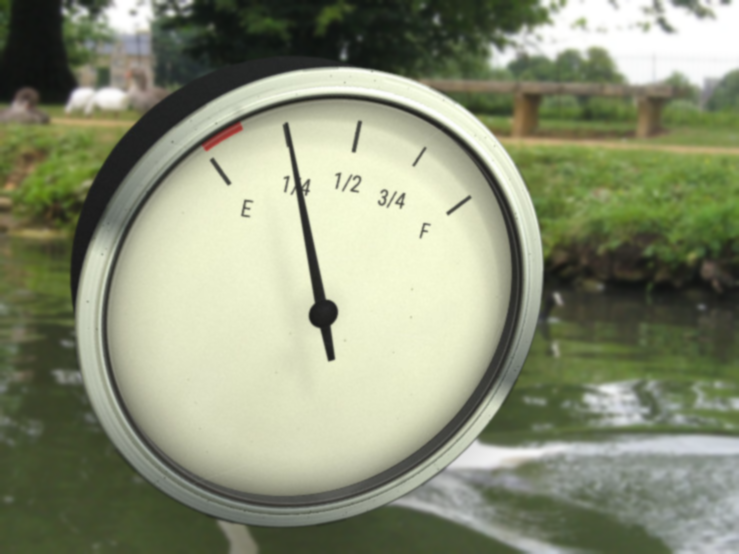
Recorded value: 0.25
